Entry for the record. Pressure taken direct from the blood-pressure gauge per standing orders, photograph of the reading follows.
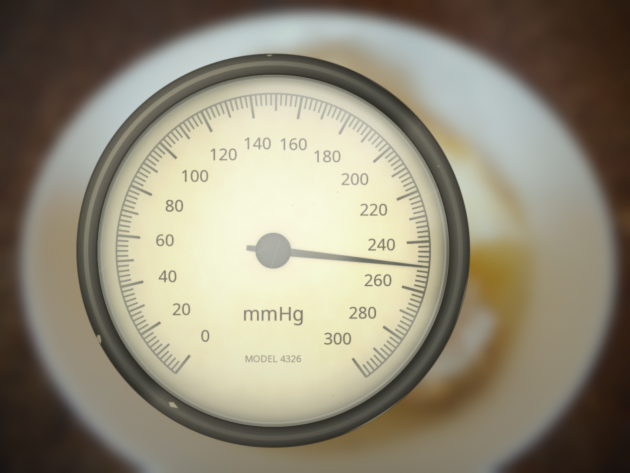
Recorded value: 250 mmHg
